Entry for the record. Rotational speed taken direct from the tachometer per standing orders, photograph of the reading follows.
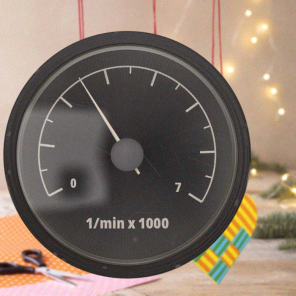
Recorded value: 2500 rpm
